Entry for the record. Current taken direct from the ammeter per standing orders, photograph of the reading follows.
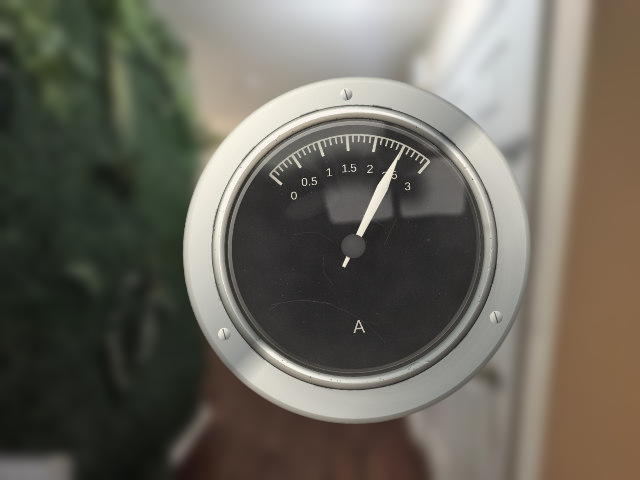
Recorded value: 2.5 A
